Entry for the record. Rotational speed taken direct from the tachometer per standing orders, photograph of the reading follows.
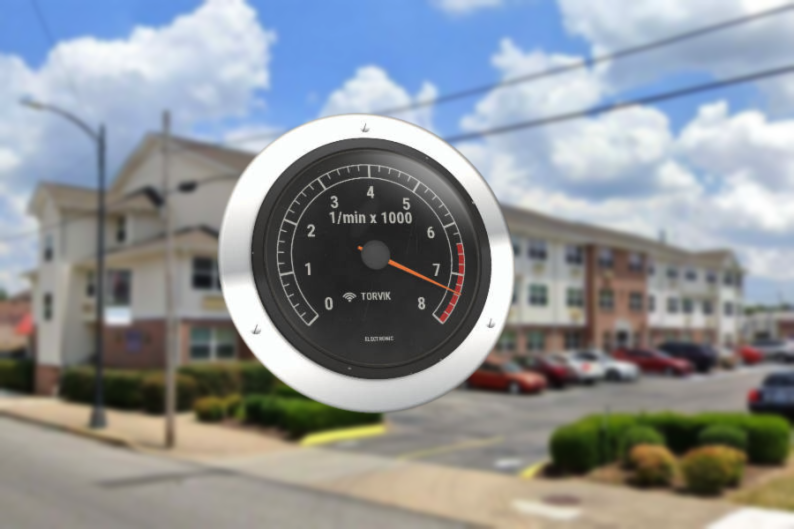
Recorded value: 7400 rpm
